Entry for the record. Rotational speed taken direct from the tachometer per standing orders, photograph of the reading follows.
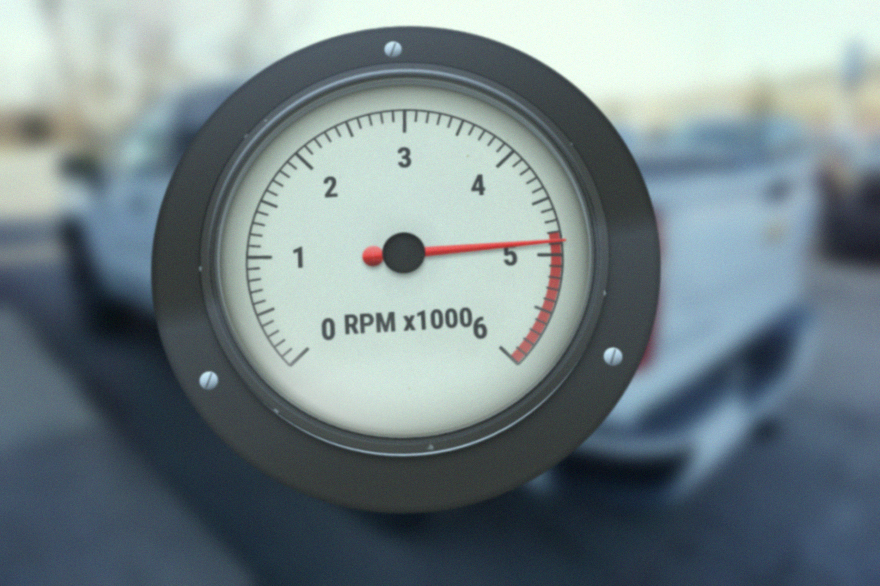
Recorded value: 4900 rpm
